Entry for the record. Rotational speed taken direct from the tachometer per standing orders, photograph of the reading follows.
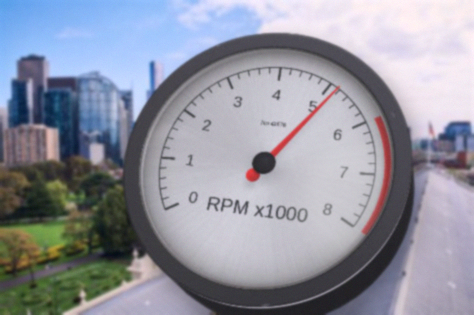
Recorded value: 5200 rpm
